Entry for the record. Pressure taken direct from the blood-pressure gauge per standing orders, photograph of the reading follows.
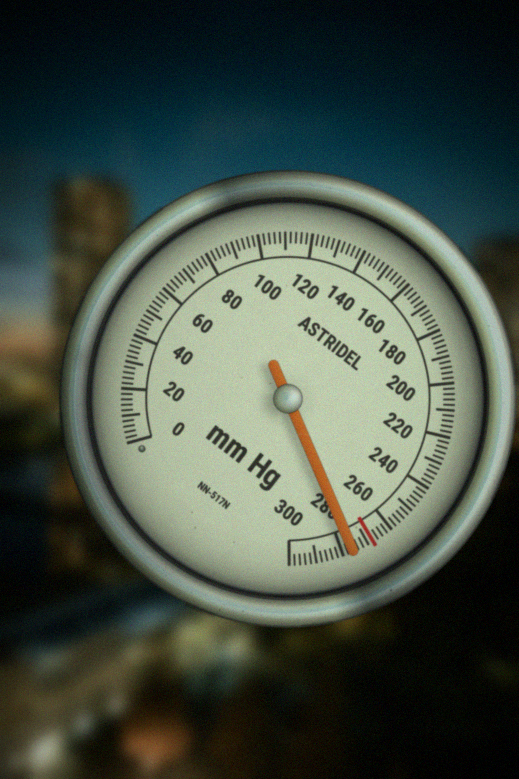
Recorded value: 276 mmHg
